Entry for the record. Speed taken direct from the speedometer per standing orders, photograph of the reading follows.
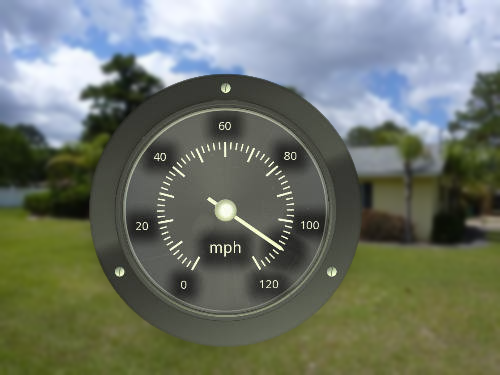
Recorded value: 110 mph
